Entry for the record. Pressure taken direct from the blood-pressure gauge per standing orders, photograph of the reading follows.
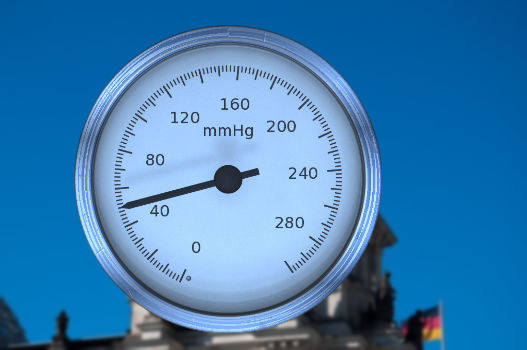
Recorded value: 50 mmHg
